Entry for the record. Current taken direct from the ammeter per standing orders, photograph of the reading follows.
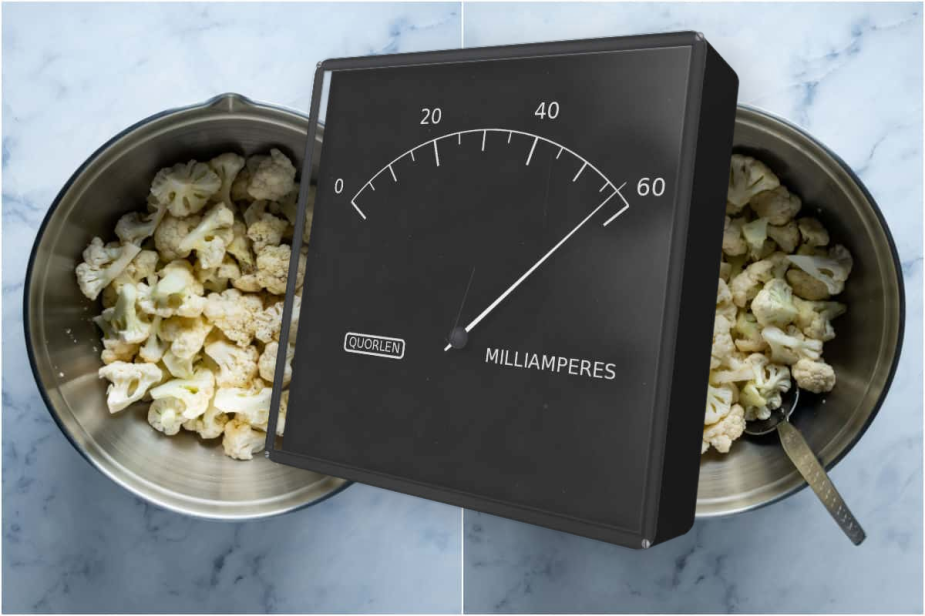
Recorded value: 57.5 mA
